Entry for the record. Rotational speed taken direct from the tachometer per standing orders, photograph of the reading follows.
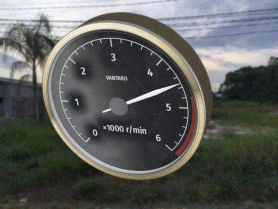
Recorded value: 4500 rpm
